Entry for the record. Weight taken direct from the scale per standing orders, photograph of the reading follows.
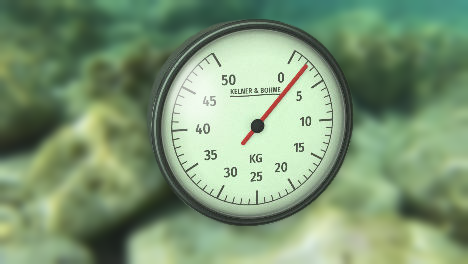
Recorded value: 2 kg
